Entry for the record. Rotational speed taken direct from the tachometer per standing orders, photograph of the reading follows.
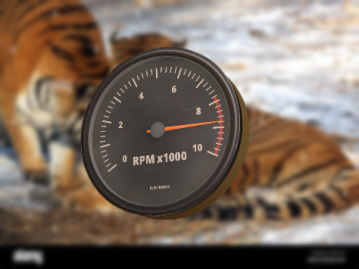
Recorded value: 8800 rpm
